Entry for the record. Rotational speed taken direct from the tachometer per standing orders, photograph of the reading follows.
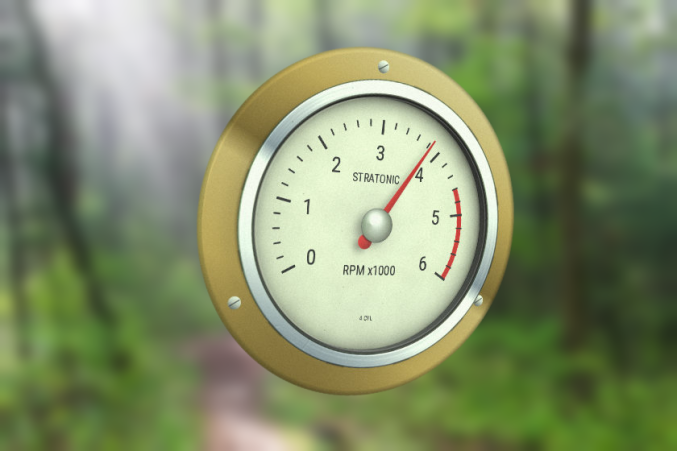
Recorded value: 3800 rpm
